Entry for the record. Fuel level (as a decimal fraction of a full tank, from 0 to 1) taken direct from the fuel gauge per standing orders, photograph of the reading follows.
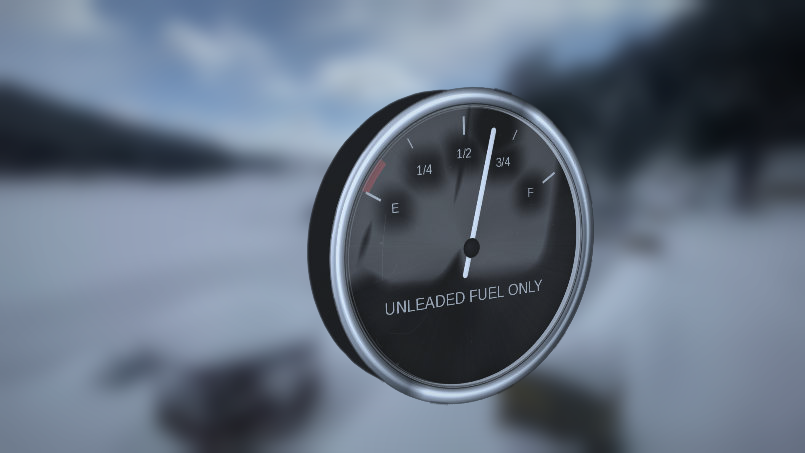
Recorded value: 0.625
